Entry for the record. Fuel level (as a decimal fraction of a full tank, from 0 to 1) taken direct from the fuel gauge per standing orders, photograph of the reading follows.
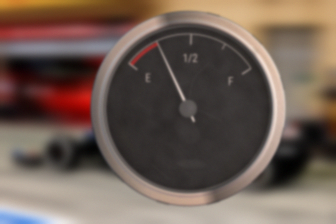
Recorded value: 0.25
